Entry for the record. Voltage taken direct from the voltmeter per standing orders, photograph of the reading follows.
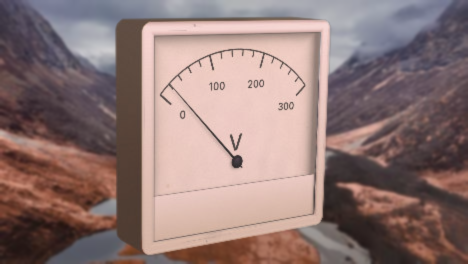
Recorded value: 20 V
